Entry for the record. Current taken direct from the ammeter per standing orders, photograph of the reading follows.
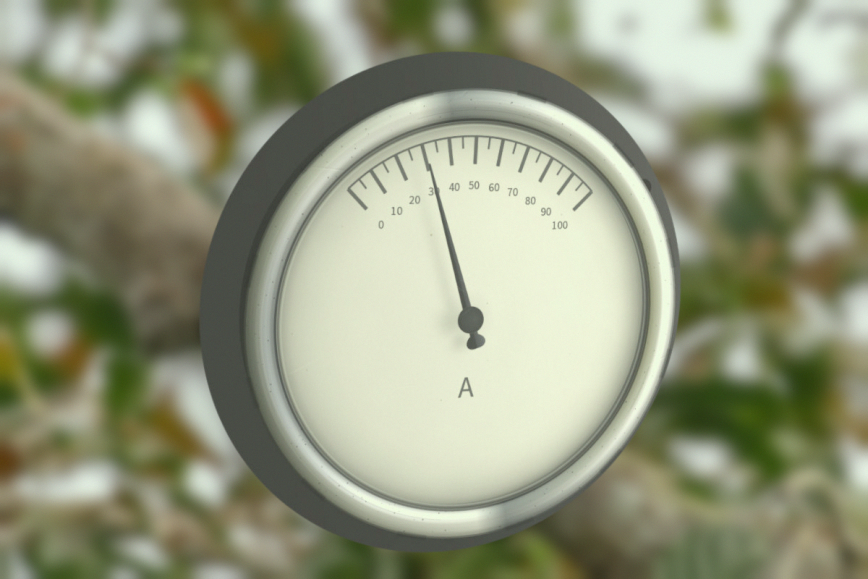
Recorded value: 30 A
